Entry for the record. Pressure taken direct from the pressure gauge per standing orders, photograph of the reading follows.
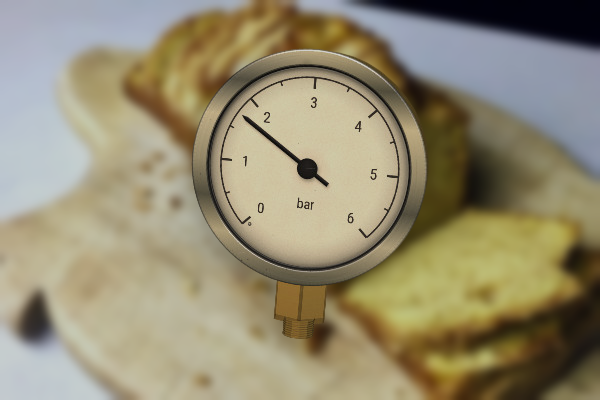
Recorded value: 1.75 bar
